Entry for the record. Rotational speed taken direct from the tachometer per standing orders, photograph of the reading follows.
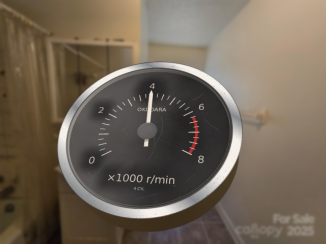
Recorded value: 4000 rpm
